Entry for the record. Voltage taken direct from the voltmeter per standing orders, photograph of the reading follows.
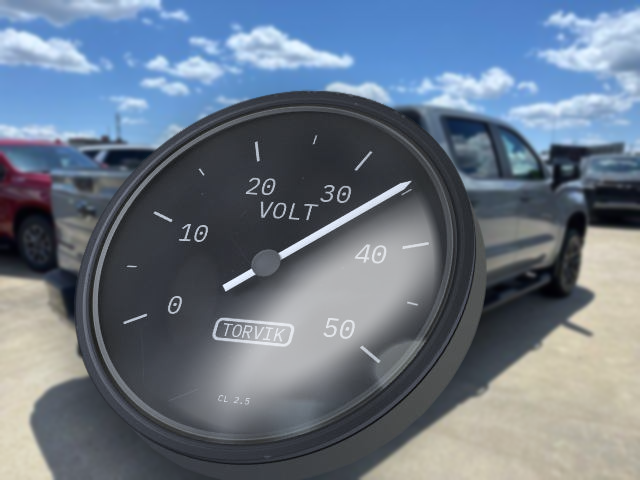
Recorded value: 35 V
